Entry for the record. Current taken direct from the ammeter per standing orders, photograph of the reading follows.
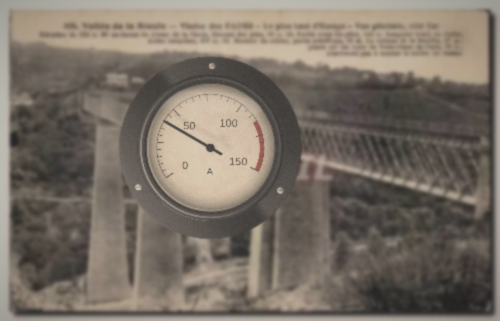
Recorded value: 40 A
